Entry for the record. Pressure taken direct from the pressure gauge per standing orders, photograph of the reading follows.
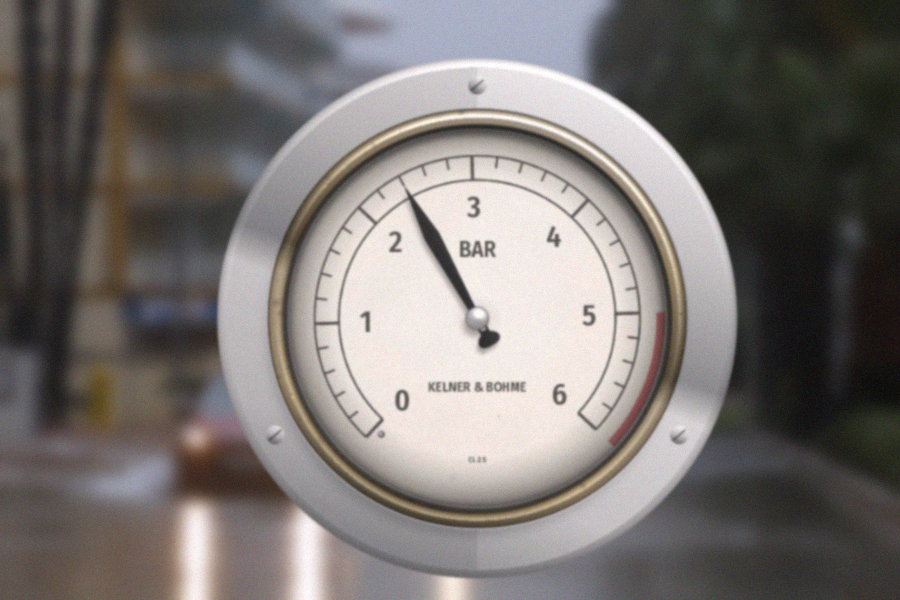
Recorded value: 2.4 bar
